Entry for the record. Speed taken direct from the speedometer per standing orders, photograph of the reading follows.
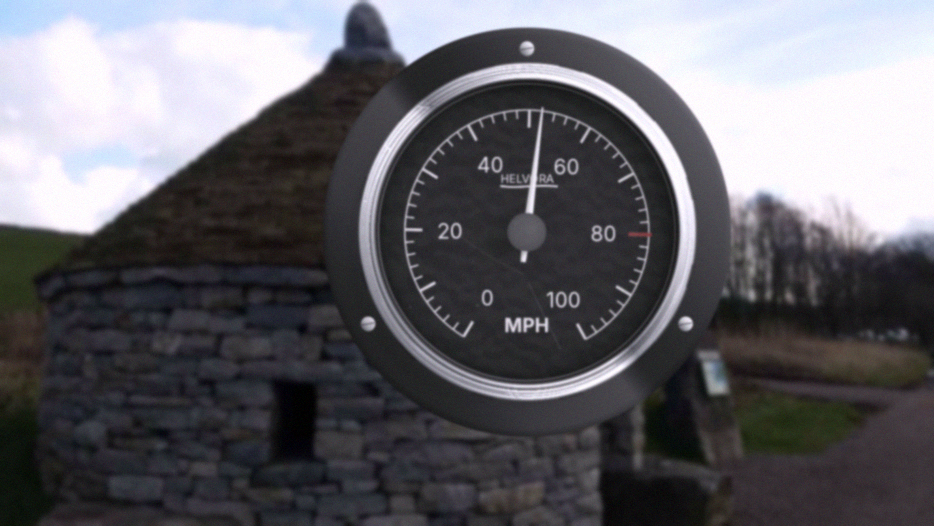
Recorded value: 52 mph
